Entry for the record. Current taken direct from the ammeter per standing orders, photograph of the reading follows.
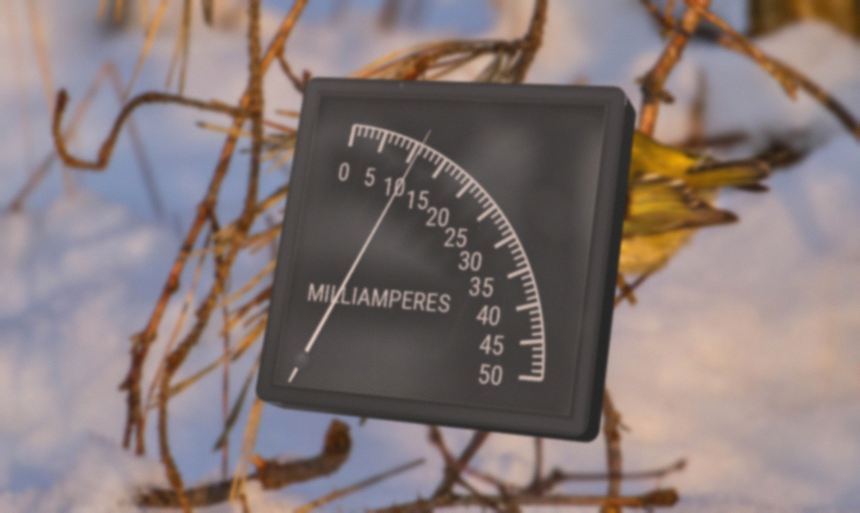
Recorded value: 11 mA
